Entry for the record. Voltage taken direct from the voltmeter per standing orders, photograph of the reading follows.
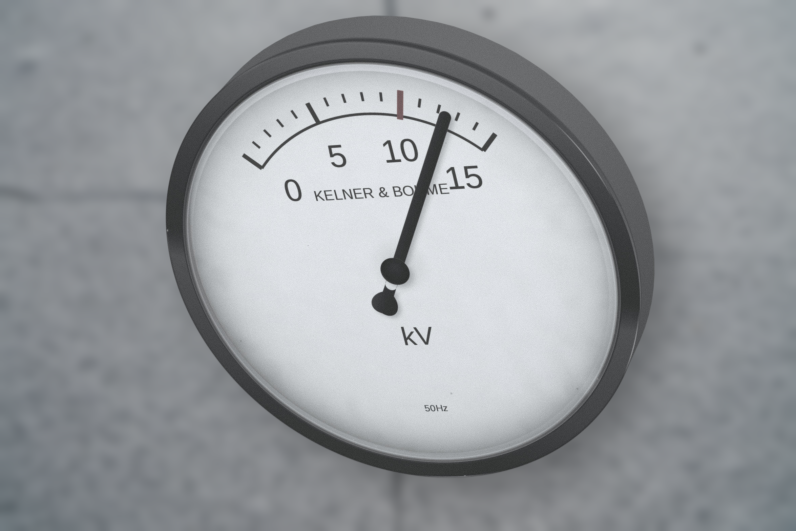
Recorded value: 12.5 kV
